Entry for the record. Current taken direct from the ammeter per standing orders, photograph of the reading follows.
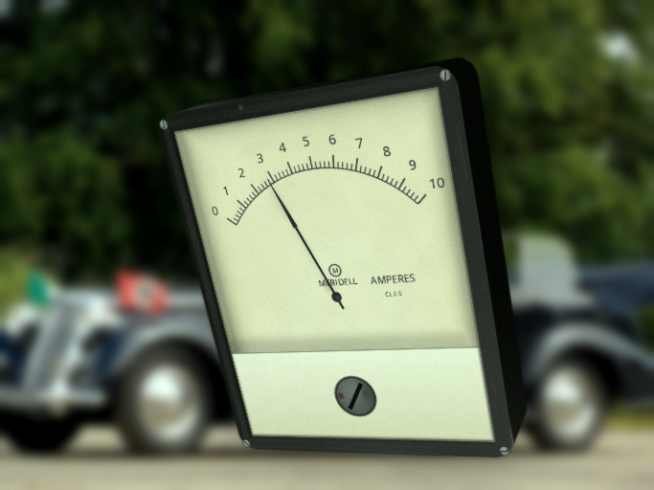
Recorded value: 3 A
